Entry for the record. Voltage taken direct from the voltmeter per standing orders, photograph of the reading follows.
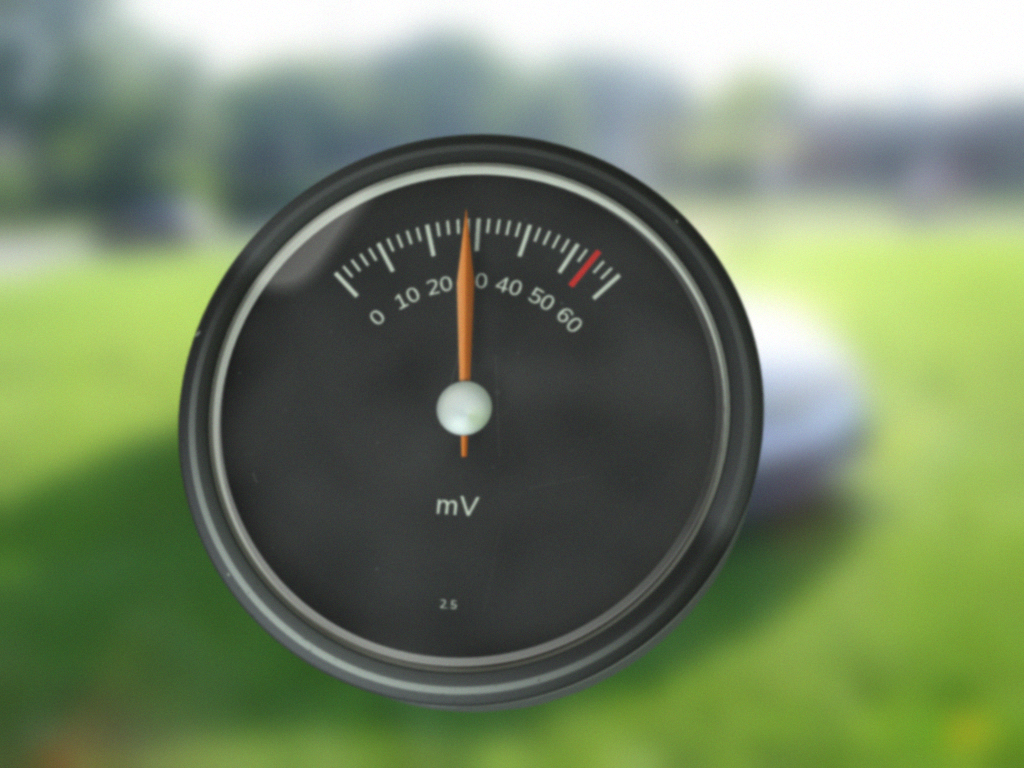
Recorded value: 28 mV
